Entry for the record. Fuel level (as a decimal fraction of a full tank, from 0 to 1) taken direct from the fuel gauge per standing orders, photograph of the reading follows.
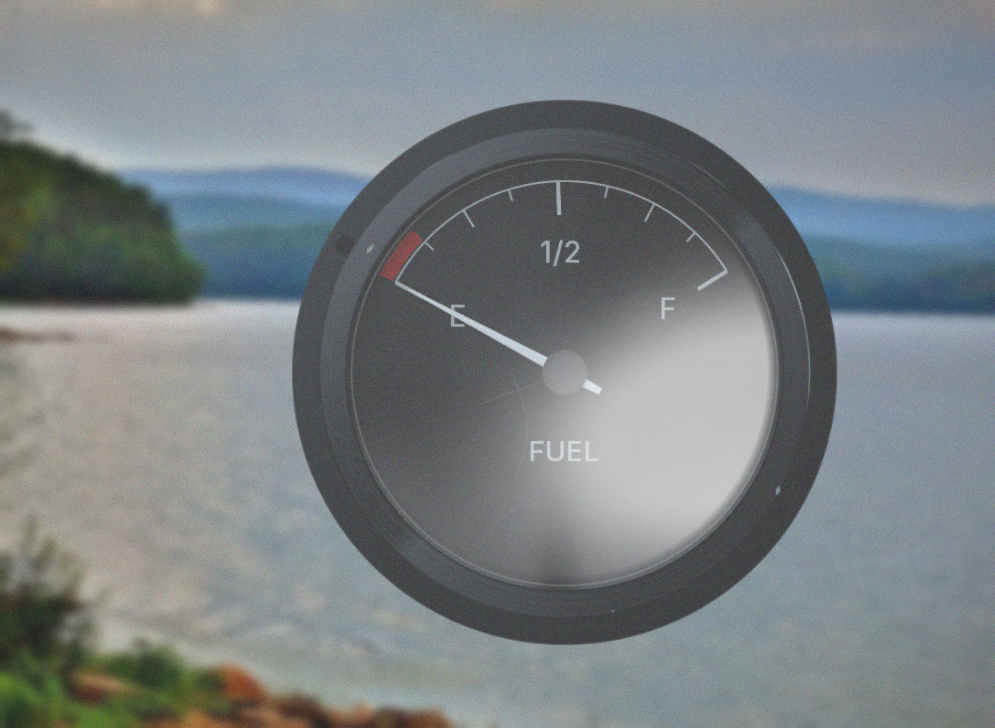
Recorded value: 0
